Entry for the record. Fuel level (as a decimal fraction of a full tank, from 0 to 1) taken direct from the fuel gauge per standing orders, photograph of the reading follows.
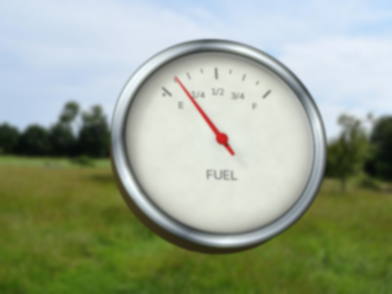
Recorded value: 0.125
